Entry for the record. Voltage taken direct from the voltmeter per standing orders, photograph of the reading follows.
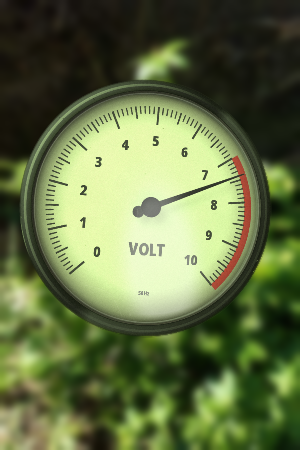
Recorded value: 7.4 V
